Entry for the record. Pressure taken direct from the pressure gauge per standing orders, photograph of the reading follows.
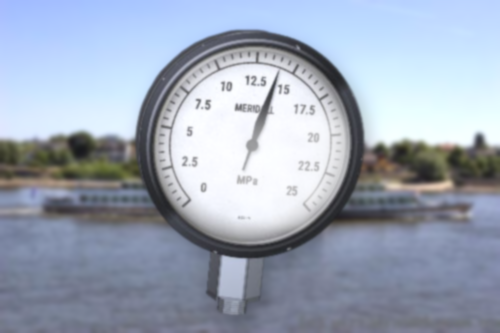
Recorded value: 14 MPa
